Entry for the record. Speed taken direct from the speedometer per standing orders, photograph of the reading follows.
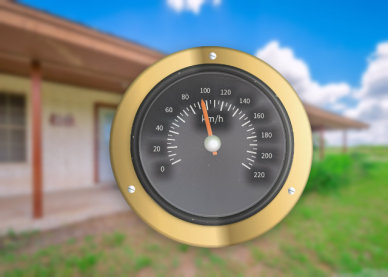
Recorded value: 95 km/h
